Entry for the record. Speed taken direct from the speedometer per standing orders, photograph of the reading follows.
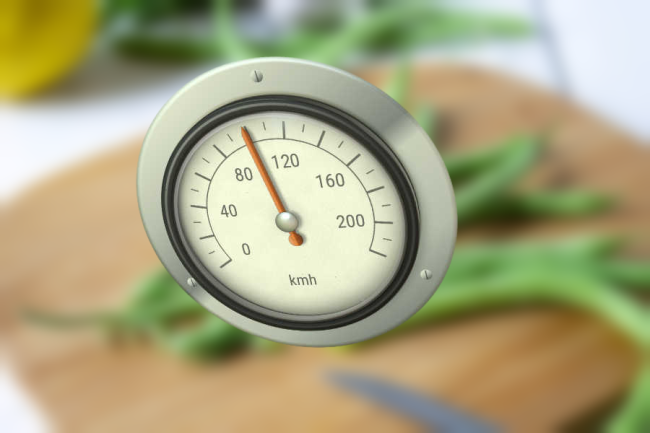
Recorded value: 100 km/h
